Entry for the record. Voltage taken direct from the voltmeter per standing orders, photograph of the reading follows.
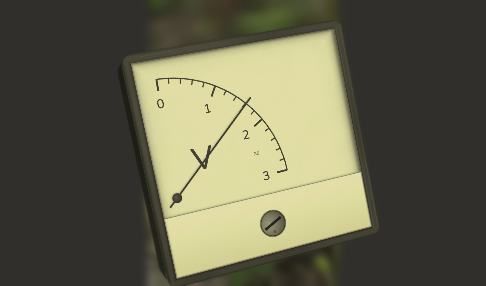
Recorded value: 1.6 V
